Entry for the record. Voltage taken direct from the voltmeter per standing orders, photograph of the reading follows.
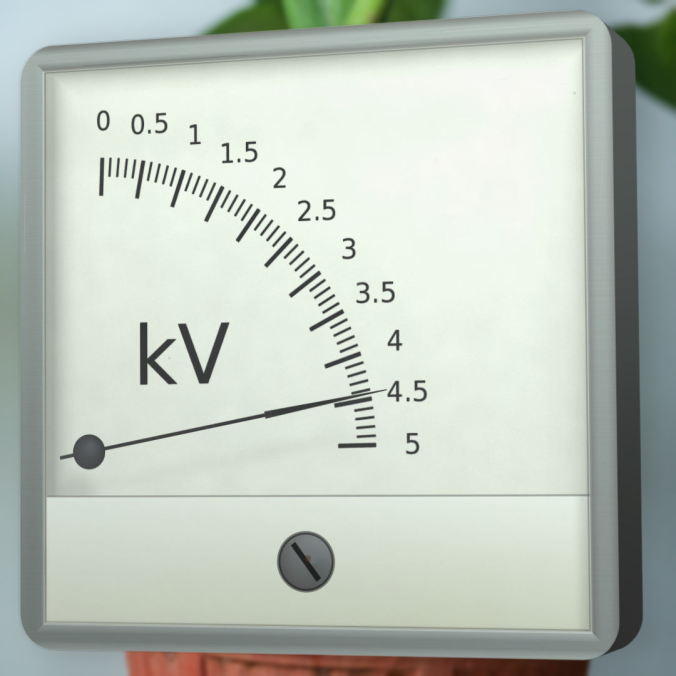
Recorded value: 4.45 kV
